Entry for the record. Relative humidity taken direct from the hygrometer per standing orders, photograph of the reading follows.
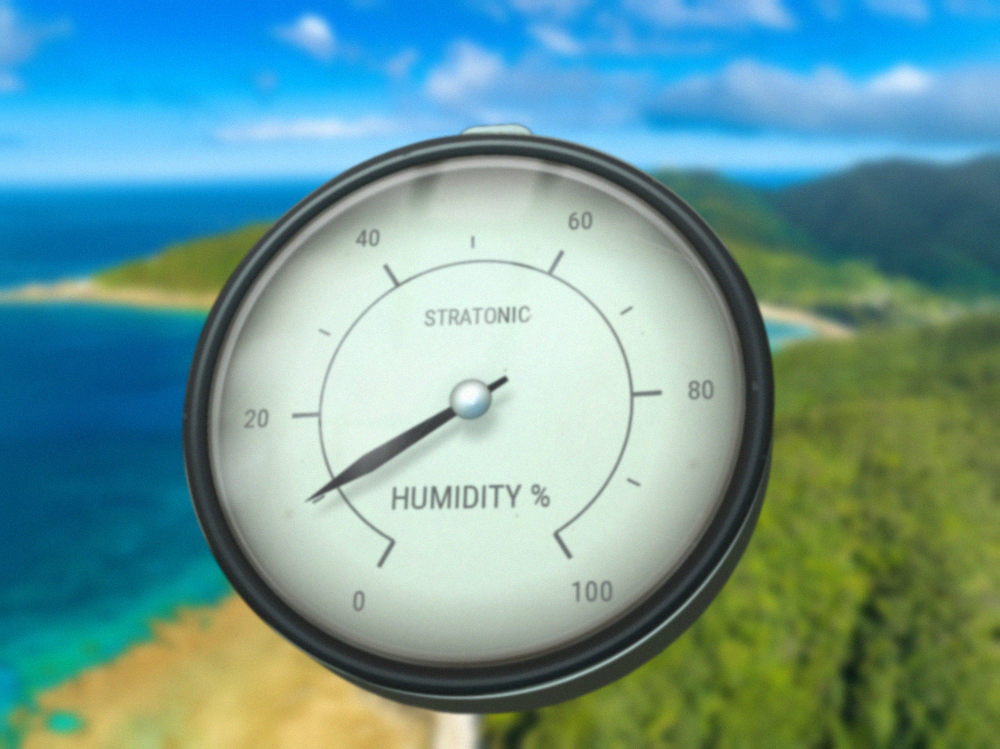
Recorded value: 10 %
